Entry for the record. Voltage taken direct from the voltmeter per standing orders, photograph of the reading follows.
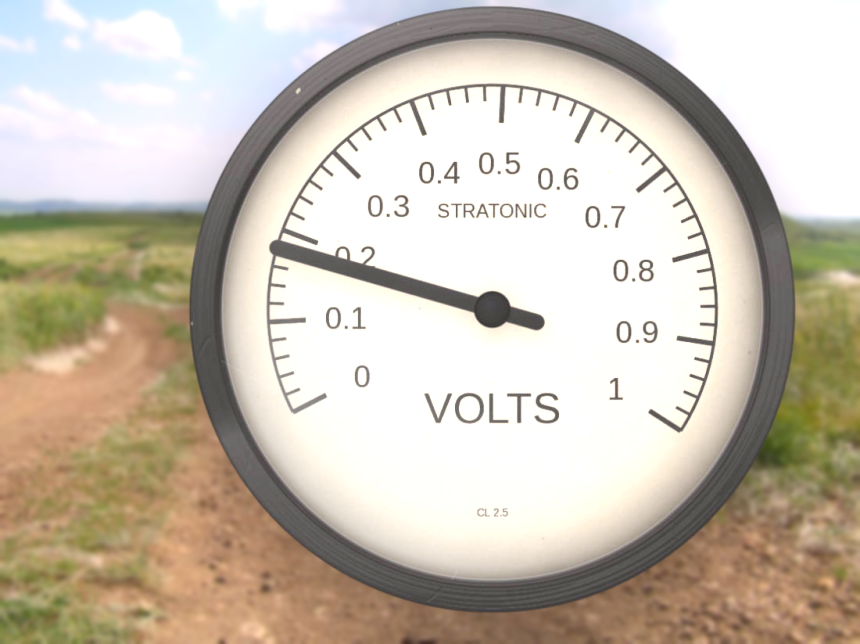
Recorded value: 0.18 V
